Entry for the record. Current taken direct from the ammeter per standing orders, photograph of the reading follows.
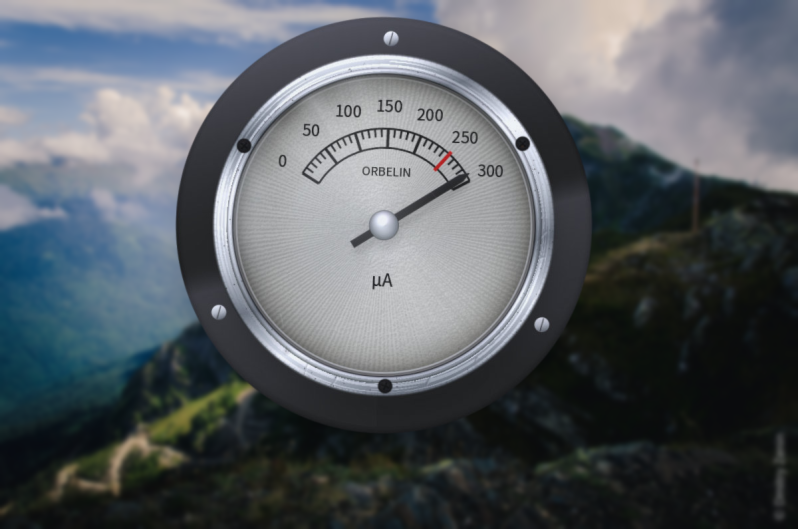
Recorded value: 290 µA
